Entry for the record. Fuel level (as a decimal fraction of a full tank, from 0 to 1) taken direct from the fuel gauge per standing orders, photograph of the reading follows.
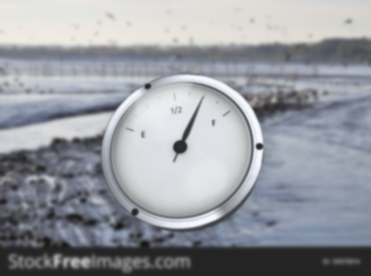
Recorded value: 0.75
